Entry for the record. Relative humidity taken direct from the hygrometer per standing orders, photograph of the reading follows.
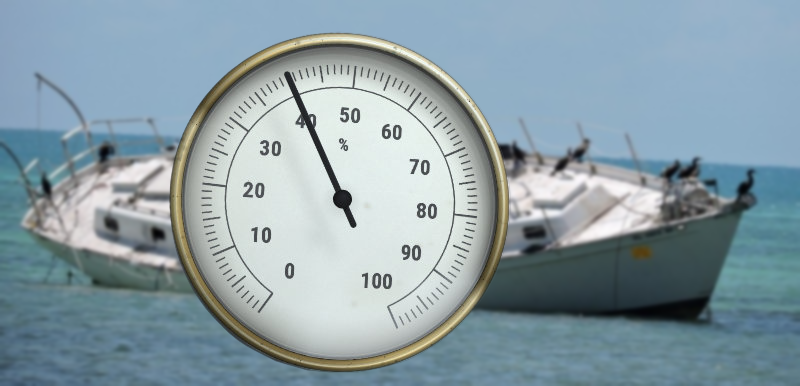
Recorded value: 40 %
